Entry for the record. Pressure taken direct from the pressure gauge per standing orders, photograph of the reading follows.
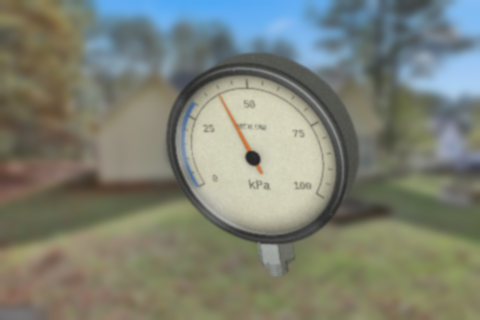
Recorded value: 40 kPa
